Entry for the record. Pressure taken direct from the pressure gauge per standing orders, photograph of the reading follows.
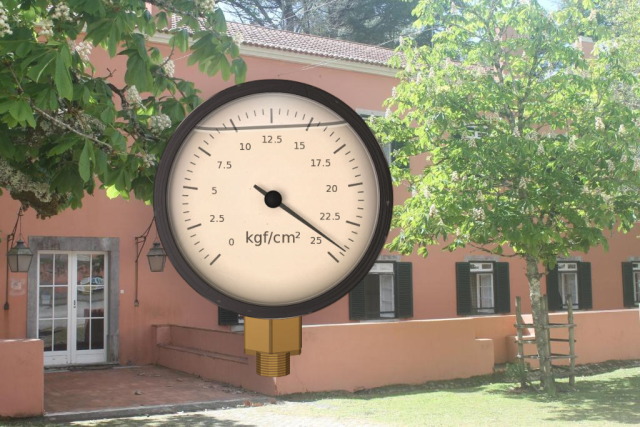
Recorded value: 24.25 kg/cm²
